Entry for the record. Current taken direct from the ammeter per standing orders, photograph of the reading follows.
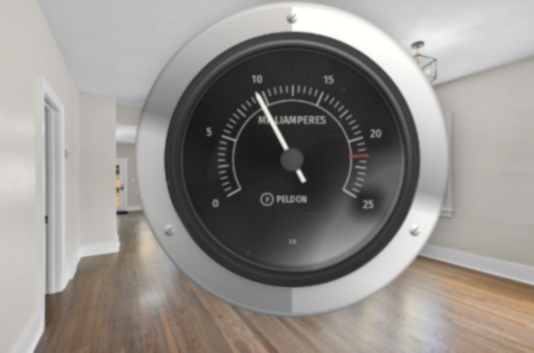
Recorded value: 9.5 mA
